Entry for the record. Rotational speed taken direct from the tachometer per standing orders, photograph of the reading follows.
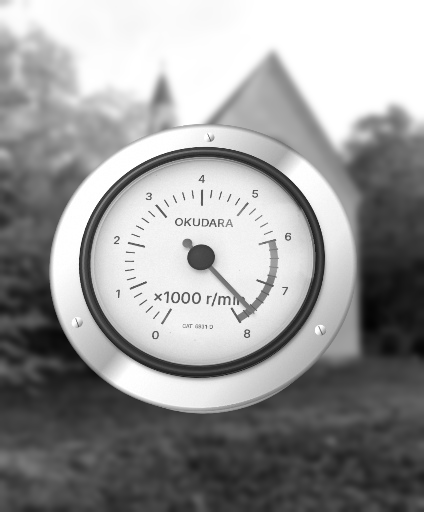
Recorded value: 7700 rpm
